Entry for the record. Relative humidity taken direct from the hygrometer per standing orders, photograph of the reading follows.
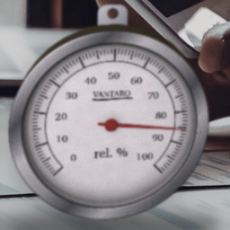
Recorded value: 85 %
